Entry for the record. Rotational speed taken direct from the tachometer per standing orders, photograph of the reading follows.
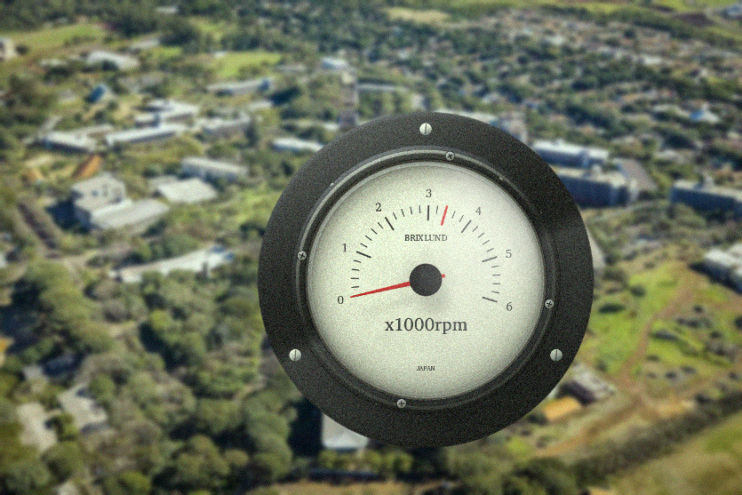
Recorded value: 0 rpm
